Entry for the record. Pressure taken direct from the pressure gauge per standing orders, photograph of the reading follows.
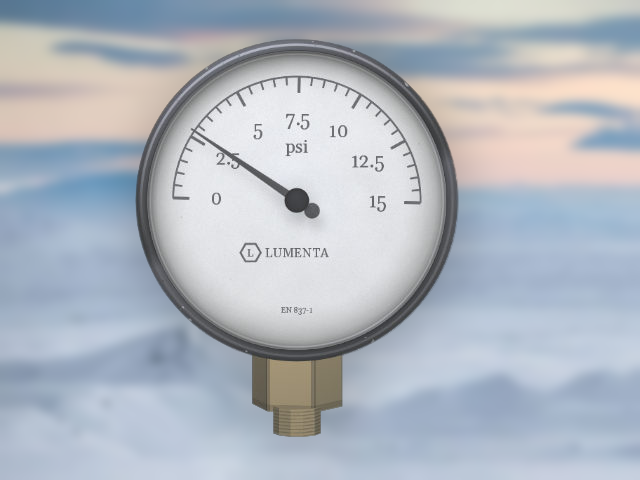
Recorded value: 2.75 psi
